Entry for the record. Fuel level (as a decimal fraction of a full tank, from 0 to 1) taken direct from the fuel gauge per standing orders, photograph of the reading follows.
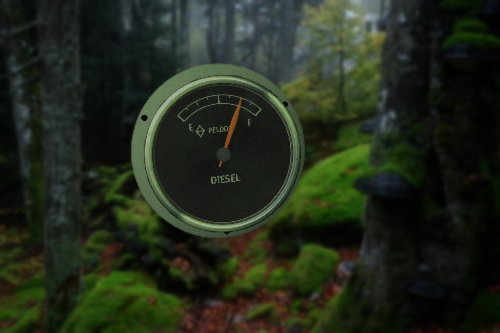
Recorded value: 0.75
